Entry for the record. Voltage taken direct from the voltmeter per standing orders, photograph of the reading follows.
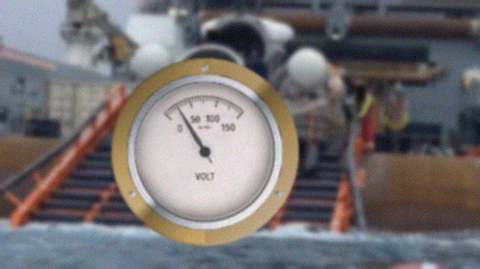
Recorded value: 25 V
